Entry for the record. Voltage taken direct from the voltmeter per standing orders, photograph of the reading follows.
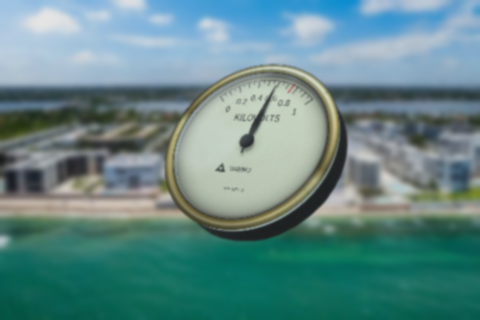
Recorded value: 0.6 kV
